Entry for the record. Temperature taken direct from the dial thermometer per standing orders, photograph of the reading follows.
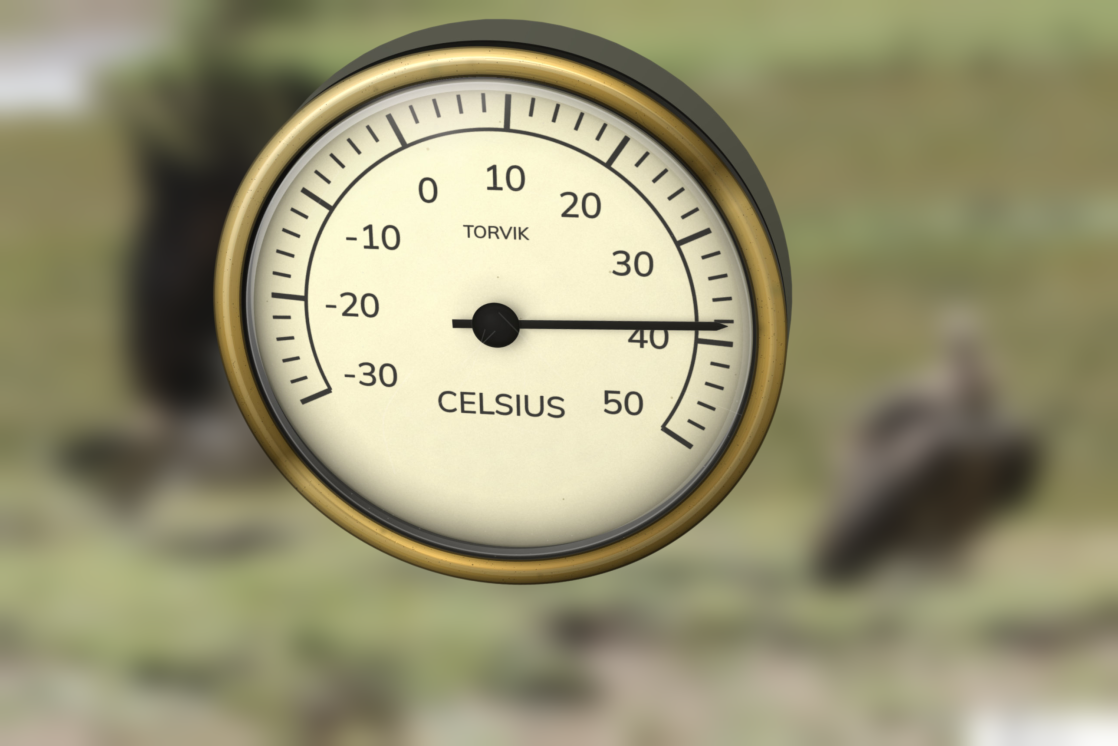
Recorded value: 38 °C
